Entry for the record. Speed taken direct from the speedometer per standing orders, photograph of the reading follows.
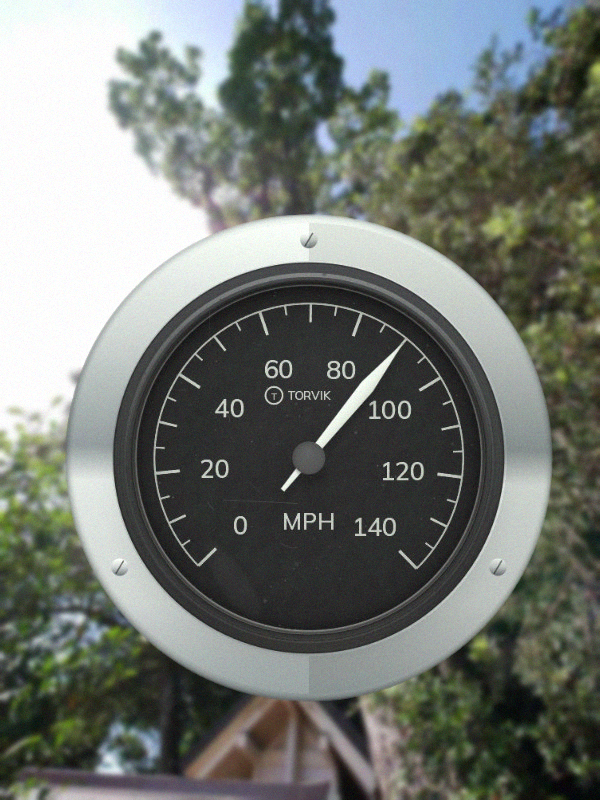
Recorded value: 90 mph
